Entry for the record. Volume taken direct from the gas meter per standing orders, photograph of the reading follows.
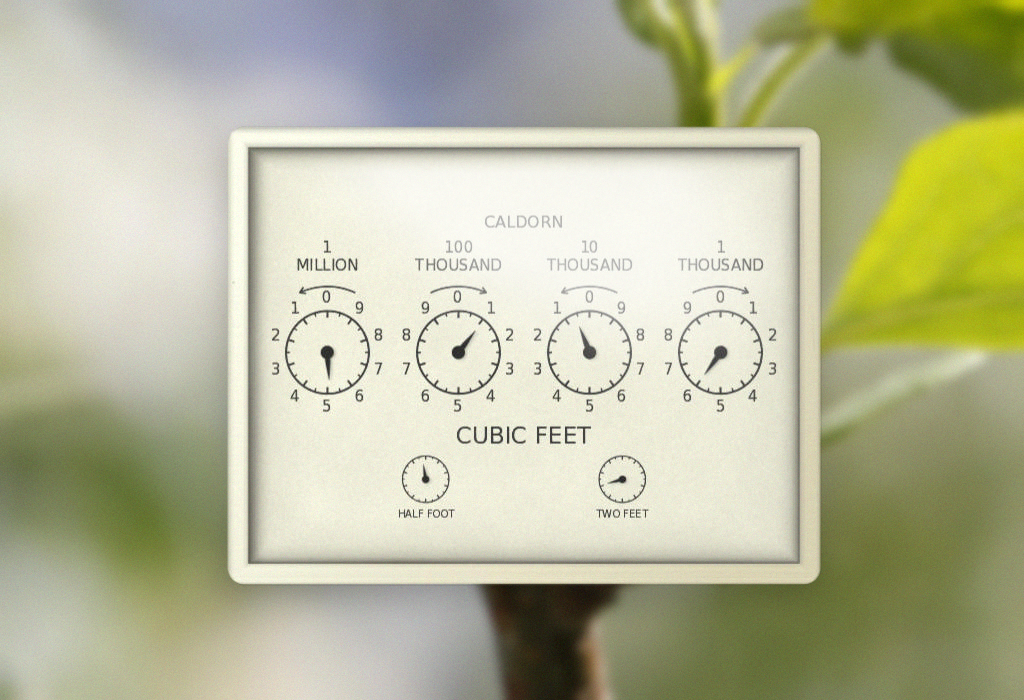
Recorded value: 510600 ft³
